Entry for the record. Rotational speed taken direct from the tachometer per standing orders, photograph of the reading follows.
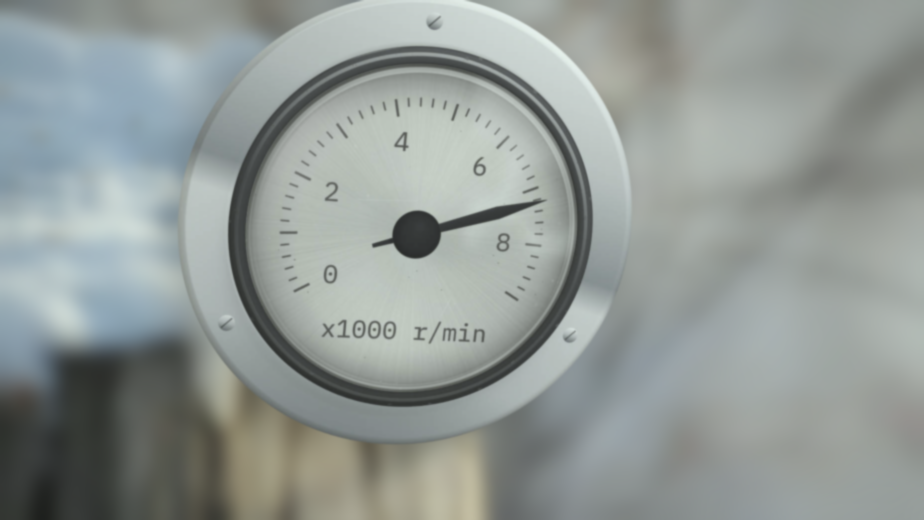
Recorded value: 7200 rpm
